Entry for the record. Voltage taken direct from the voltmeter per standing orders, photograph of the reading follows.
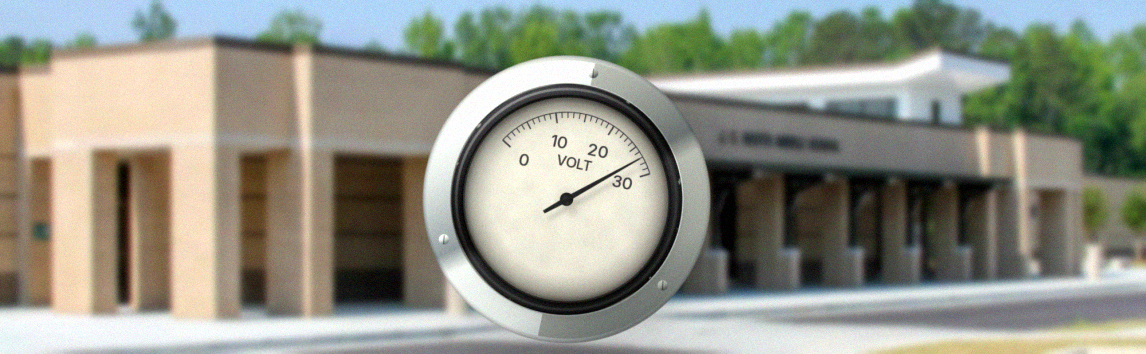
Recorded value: 27 V
